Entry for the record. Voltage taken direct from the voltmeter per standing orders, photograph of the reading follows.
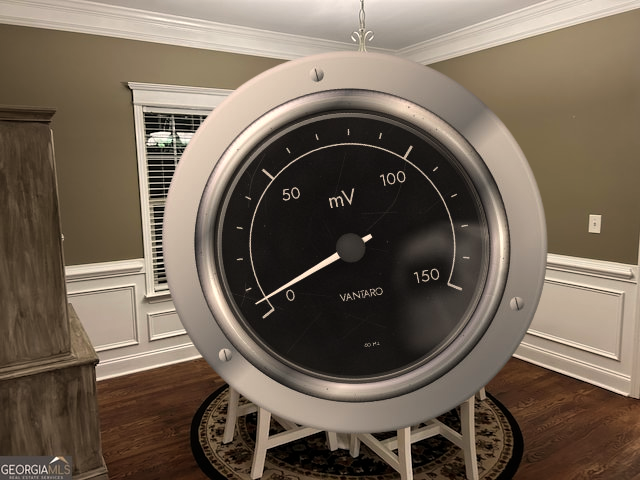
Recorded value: 5 mV
